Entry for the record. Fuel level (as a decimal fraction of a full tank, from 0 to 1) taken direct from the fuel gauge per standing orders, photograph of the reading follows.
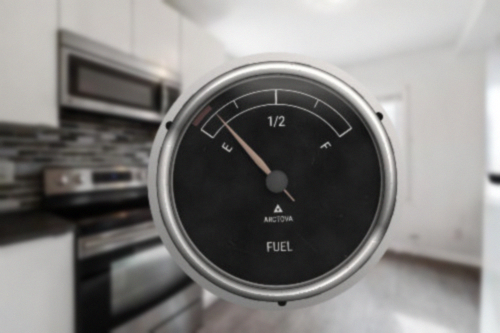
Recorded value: 0.125
